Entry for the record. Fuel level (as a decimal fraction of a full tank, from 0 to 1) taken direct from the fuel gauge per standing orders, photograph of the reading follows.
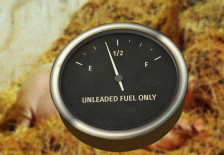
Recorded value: 0.375
